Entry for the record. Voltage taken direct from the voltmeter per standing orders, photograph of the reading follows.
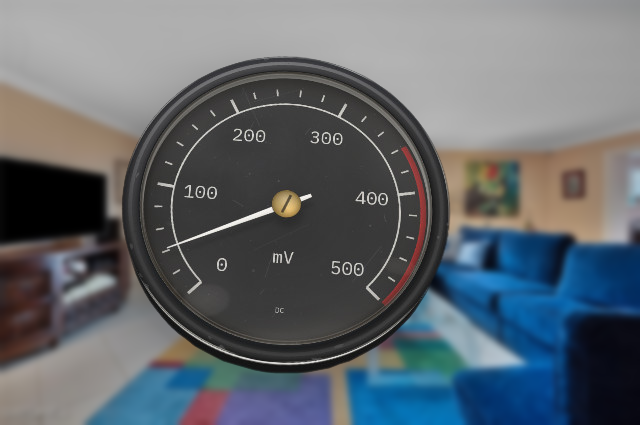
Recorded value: 40 mV
